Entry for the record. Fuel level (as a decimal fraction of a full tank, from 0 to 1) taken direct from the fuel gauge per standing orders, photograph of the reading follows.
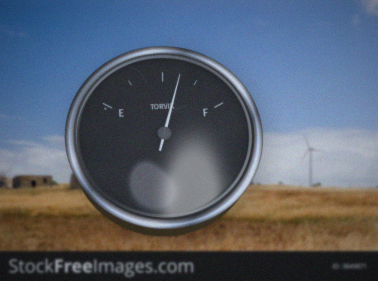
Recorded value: 0.625
